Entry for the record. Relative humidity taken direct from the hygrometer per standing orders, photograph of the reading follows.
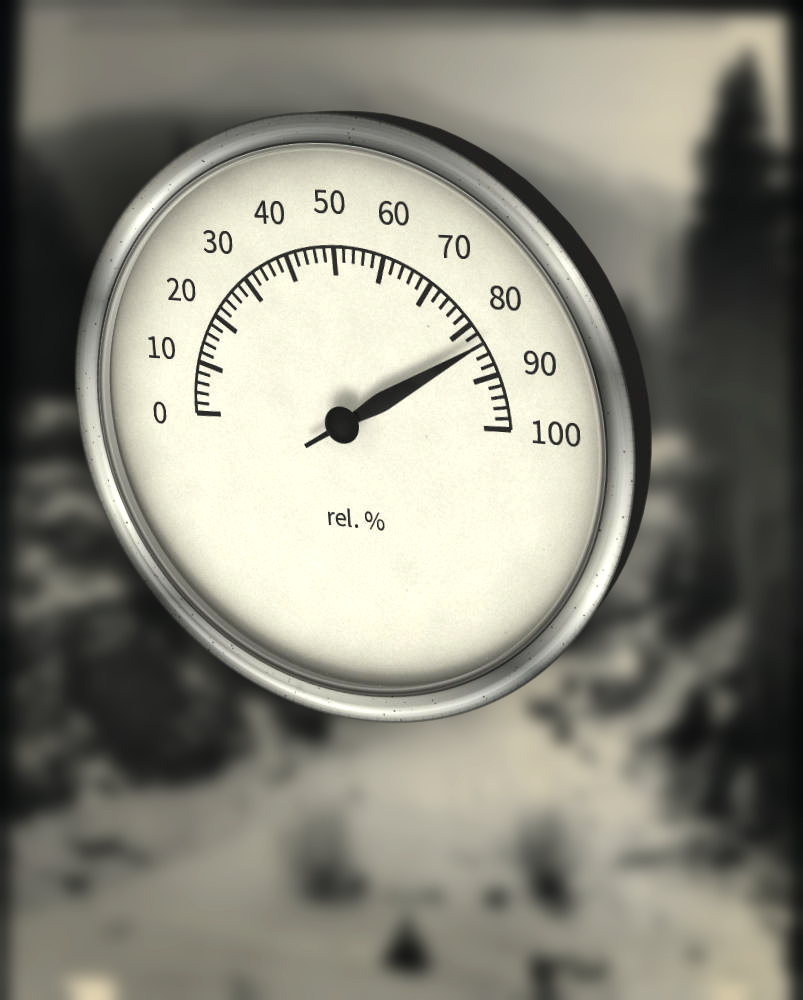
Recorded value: 84 %
